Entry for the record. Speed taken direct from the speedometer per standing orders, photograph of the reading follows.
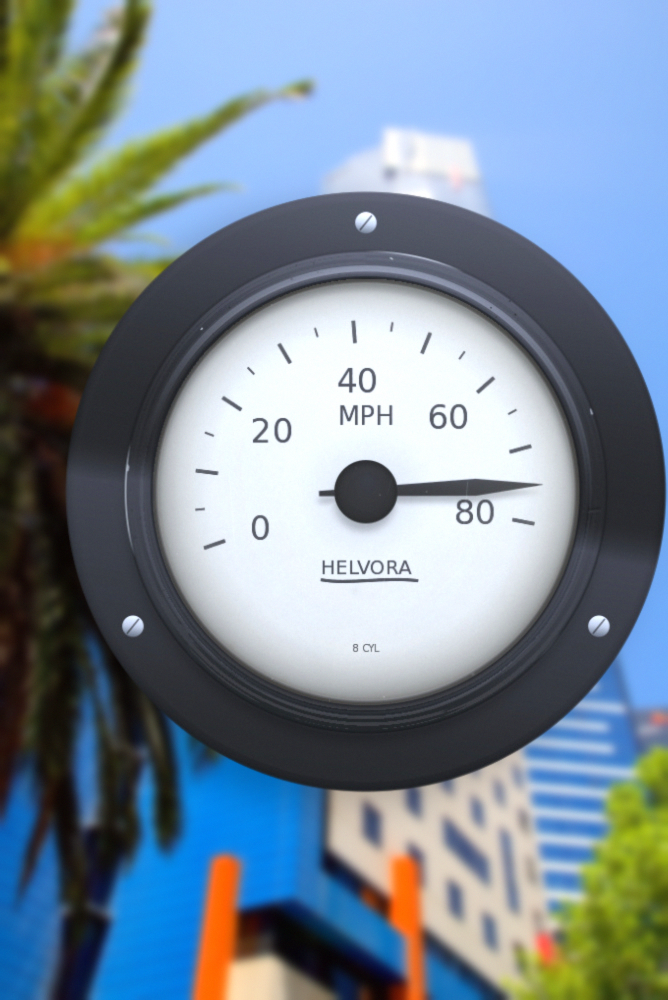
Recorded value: 75 mph
